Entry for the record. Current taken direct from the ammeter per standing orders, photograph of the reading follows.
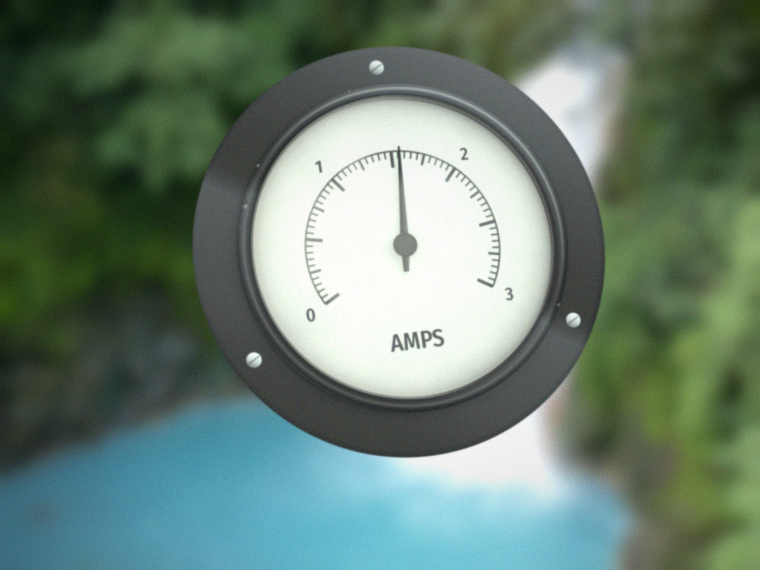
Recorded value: 1.55 A
